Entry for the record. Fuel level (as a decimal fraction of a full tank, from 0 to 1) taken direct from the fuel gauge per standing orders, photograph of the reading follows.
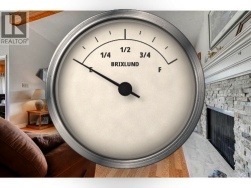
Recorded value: 0
